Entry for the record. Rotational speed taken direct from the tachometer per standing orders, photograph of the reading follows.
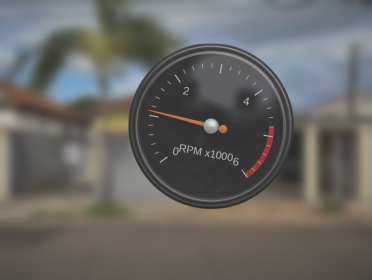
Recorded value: 1100 rpm
